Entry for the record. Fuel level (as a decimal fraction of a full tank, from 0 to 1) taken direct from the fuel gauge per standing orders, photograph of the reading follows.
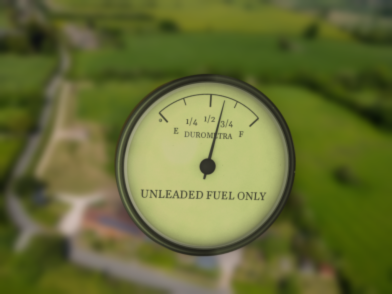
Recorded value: 0.625
